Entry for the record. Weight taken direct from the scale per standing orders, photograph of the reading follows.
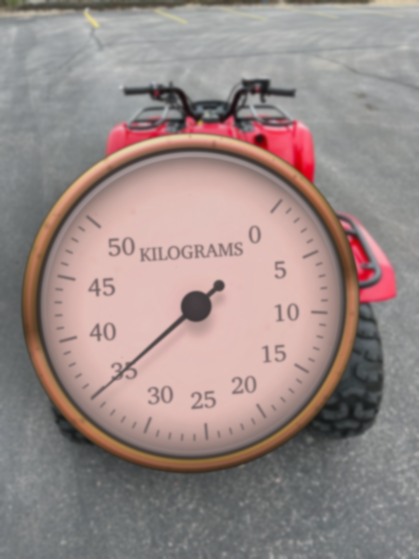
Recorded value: 35 kg
